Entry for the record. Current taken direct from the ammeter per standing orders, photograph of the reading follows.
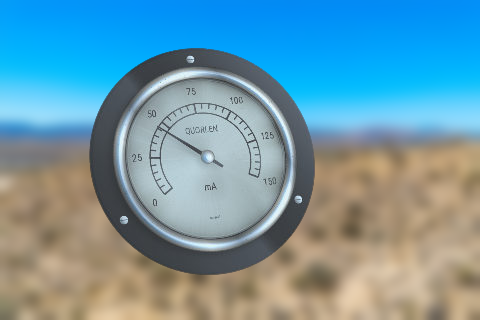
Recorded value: 45 mA
